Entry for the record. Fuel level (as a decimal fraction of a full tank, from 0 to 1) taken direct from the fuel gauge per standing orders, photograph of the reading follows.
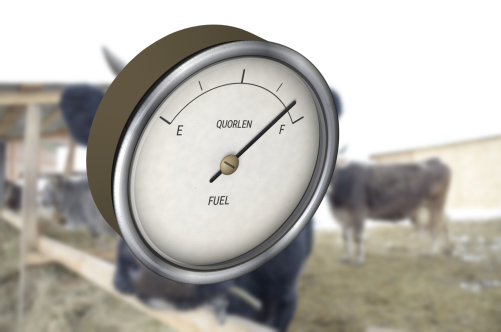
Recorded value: 0.875
